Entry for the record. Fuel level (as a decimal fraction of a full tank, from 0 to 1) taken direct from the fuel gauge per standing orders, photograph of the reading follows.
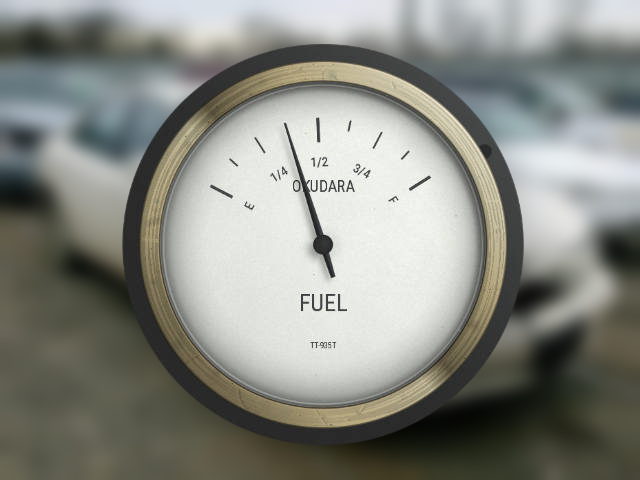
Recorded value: 0.375
